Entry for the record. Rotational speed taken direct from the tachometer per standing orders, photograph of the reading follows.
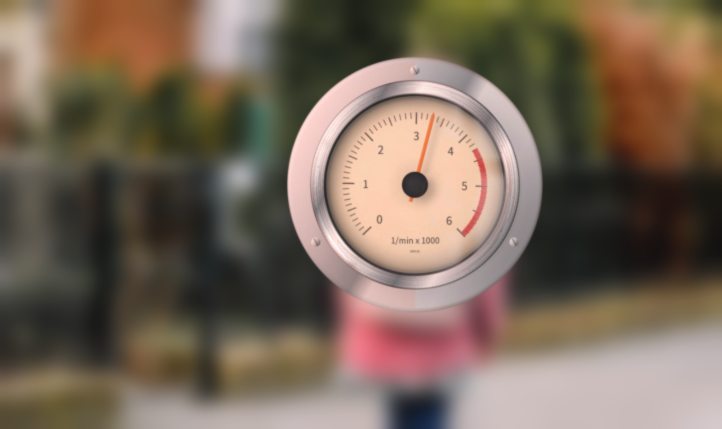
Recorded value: 3300 rpm
